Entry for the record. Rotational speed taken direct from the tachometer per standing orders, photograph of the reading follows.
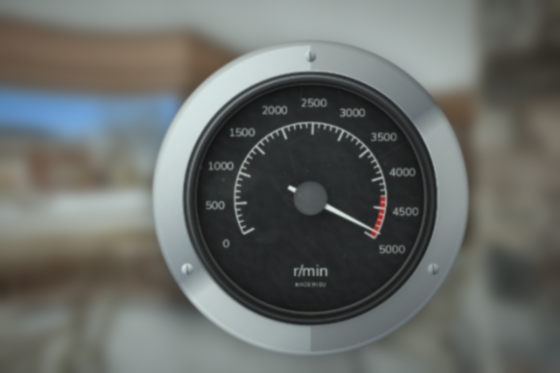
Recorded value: 4900 rpm
